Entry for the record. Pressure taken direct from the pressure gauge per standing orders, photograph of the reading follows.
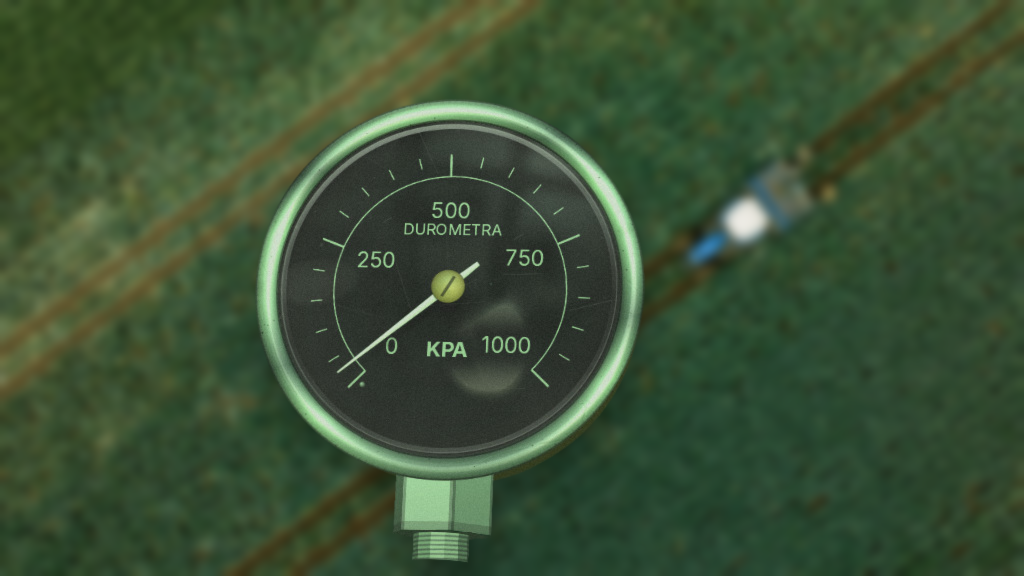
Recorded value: 25 kPa
